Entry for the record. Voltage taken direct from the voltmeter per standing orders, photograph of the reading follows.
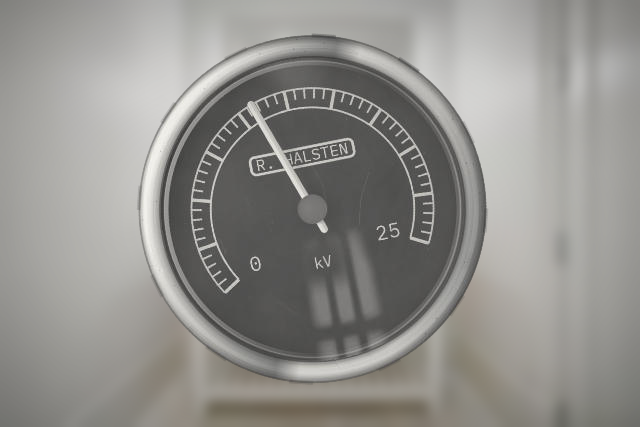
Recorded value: 10.75 kV
